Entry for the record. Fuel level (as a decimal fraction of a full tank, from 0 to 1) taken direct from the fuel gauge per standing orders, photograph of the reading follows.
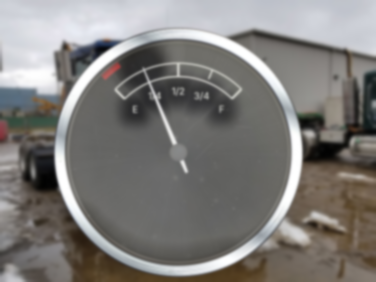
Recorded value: 0.25
